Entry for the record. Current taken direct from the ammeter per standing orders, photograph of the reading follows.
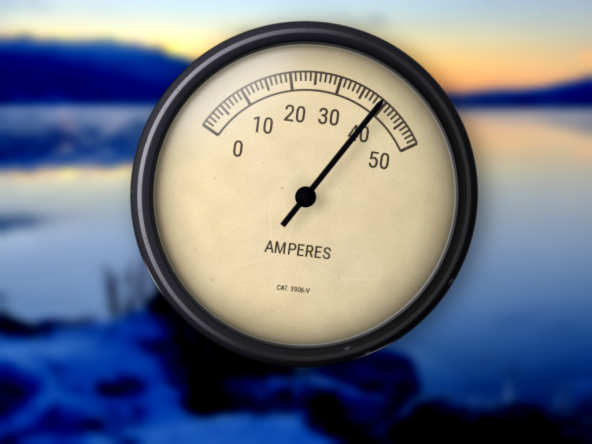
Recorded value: 39 A
